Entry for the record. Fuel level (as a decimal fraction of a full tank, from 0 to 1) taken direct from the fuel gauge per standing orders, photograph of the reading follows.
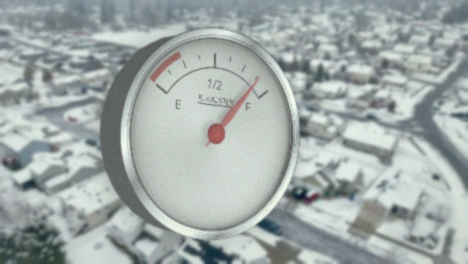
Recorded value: 0.875
